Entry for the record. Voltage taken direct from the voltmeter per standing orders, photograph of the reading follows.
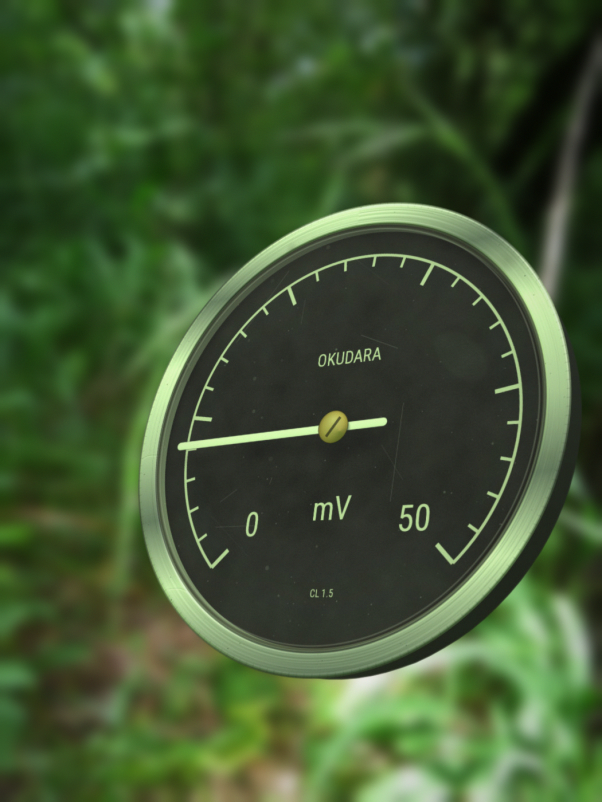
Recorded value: 8 mV
